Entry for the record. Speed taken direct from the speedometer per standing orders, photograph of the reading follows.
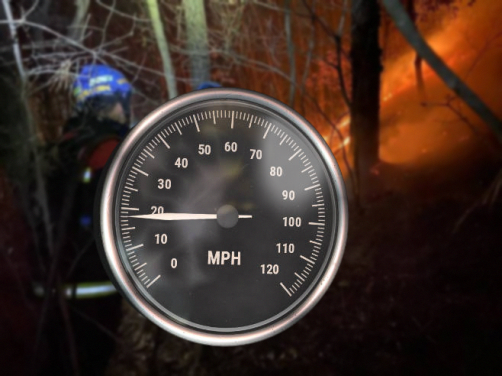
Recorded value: 18 mph
